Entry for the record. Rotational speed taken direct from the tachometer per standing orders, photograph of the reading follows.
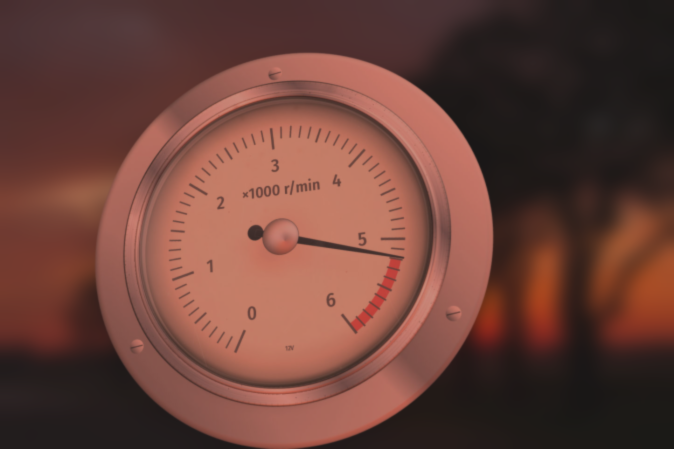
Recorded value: 5200 rpm
